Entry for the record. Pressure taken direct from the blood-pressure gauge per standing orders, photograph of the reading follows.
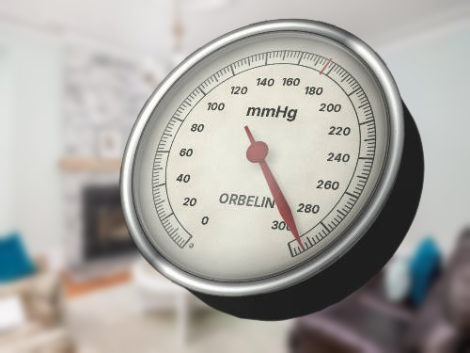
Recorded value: 294 mmHg
